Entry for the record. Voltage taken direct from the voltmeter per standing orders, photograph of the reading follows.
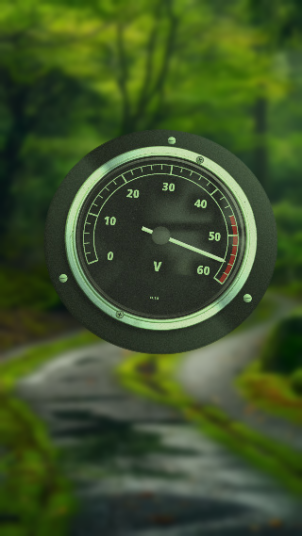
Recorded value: 56 V
